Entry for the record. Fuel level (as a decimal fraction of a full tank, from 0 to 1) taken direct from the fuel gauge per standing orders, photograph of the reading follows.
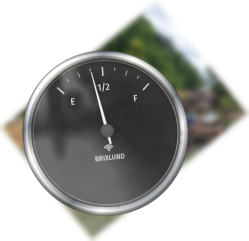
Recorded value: 0.375
